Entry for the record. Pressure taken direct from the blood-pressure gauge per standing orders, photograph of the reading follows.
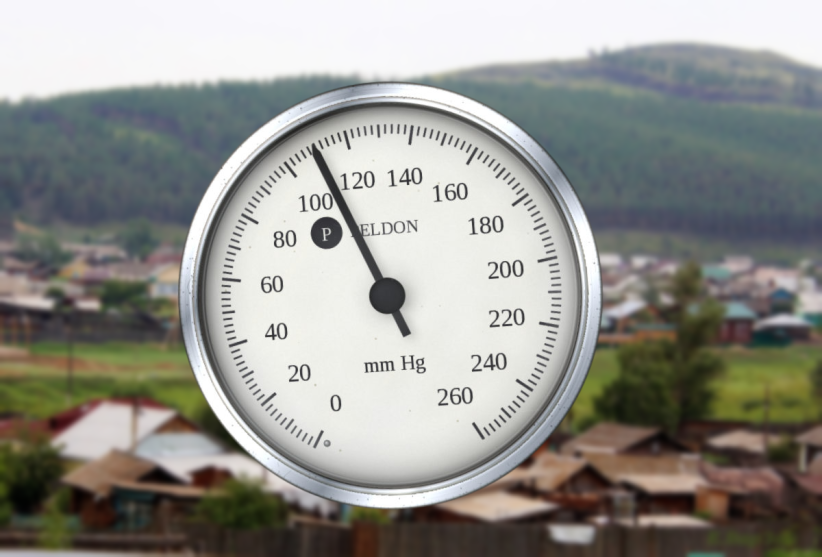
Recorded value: 110 mmHg
